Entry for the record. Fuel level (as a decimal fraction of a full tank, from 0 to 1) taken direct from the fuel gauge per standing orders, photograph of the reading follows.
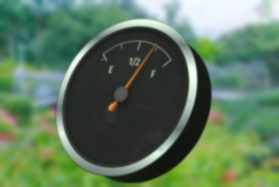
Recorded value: 0.75
